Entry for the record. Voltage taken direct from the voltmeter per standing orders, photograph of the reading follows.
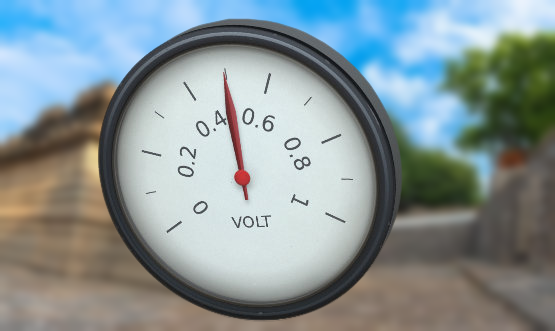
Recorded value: 0.5 V
